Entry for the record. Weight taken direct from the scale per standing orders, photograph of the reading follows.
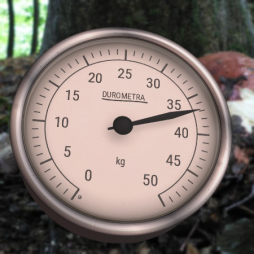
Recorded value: 37 kg
